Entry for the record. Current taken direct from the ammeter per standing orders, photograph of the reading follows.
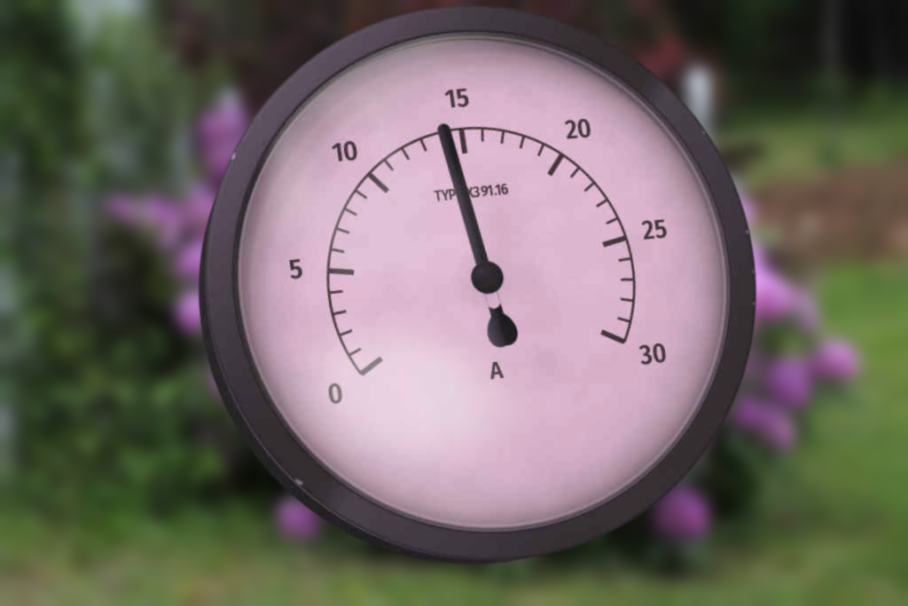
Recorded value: 14 A
